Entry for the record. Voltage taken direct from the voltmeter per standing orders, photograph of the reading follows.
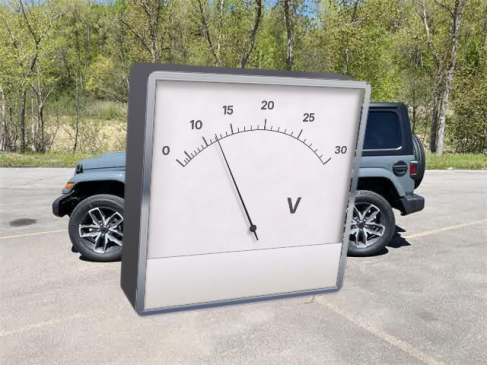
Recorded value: 12 V
